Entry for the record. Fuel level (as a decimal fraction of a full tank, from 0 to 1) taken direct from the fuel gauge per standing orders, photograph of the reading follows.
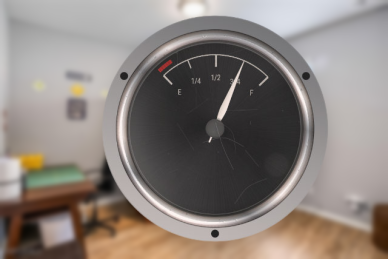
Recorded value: 0.75
